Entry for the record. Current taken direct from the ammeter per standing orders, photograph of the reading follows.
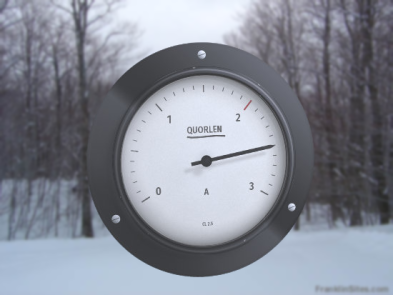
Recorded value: 2.5 A
